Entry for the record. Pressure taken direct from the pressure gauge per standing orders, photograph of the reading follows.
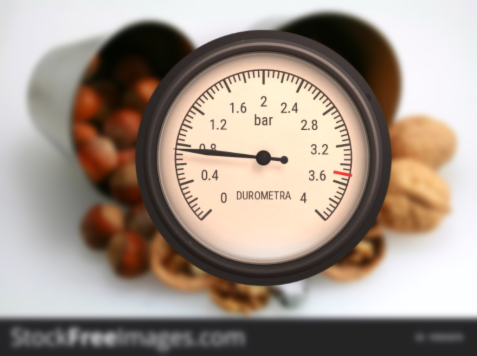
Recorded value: 0.75 bar
